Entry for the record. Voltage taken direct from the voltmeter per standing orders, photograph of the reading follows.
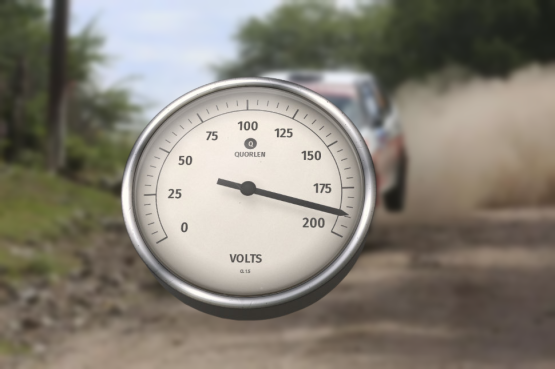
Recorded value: 190 V
